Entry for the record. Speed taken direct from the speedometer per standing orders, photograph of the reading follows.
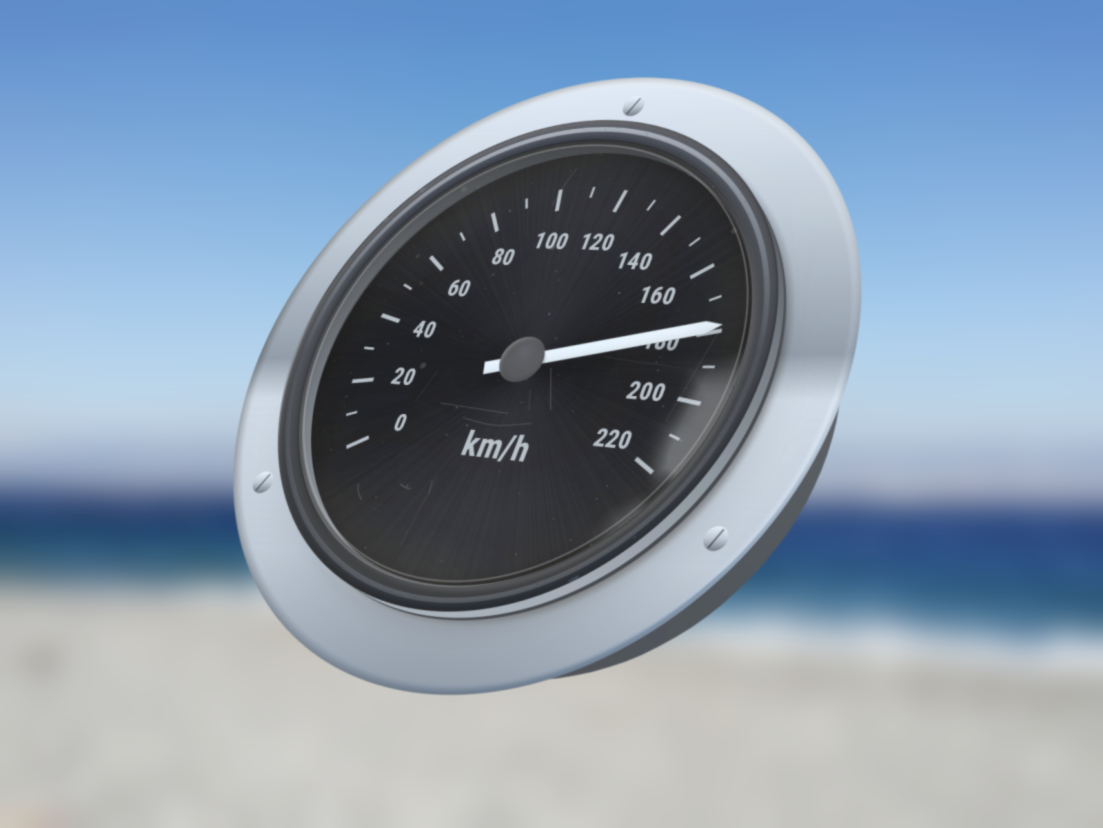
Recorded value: 180 km/h
